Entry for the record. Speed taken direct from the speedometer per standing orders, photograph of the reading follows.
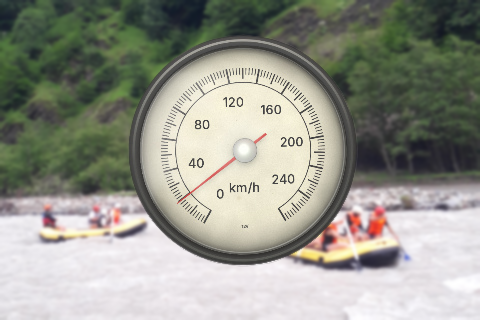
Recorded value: 20 km/h
